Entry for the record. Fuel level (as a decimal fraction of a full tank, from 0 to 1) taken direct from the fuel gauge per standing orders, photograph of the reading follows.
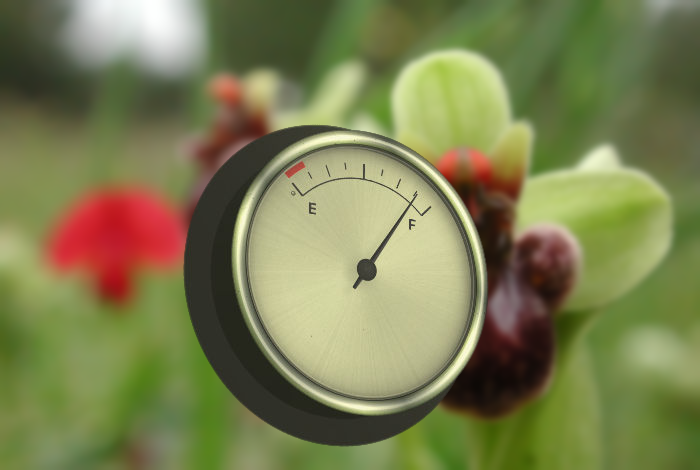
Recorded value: 0.875
